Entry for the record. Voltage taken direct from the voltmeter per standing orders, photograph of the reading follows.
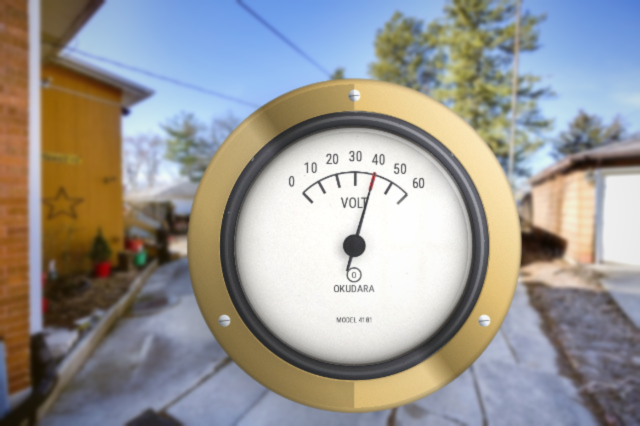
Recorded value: 40 V
